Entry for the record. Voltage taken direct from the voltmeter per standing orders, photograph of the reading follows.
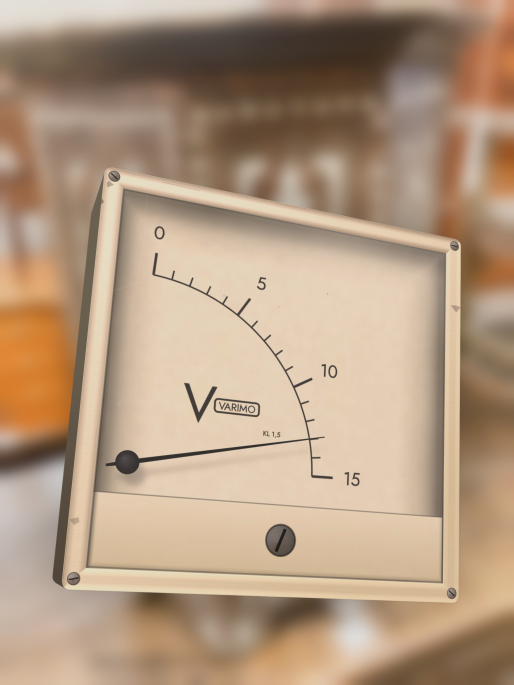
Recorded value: 13 V
